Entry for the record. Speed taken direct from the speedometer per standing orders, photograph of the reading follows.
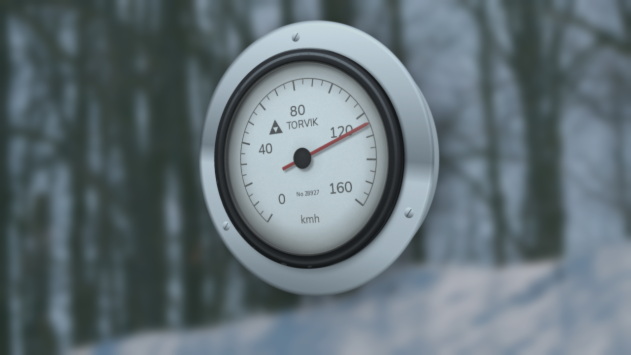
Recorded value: 125 km/h
